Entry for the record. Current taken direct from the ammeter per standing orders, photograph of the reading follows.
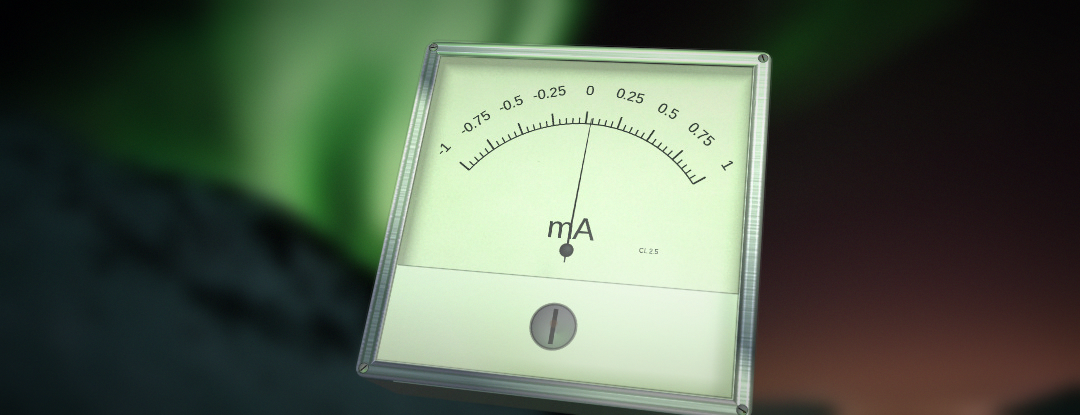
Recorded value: 0.05 mA
